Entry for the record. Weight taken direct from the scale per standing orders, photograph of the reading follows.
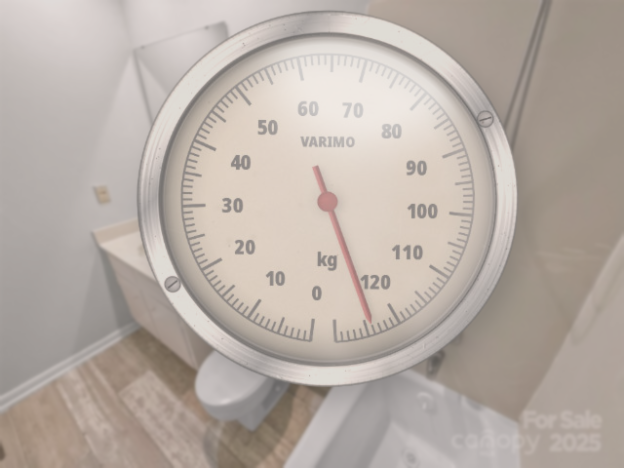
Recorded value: 124 kg
